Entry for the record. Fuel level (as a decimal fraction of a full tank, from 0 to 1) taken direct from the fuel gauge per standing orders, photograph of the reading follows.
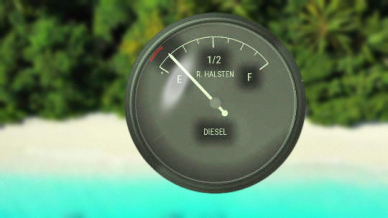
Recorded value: 0.125
